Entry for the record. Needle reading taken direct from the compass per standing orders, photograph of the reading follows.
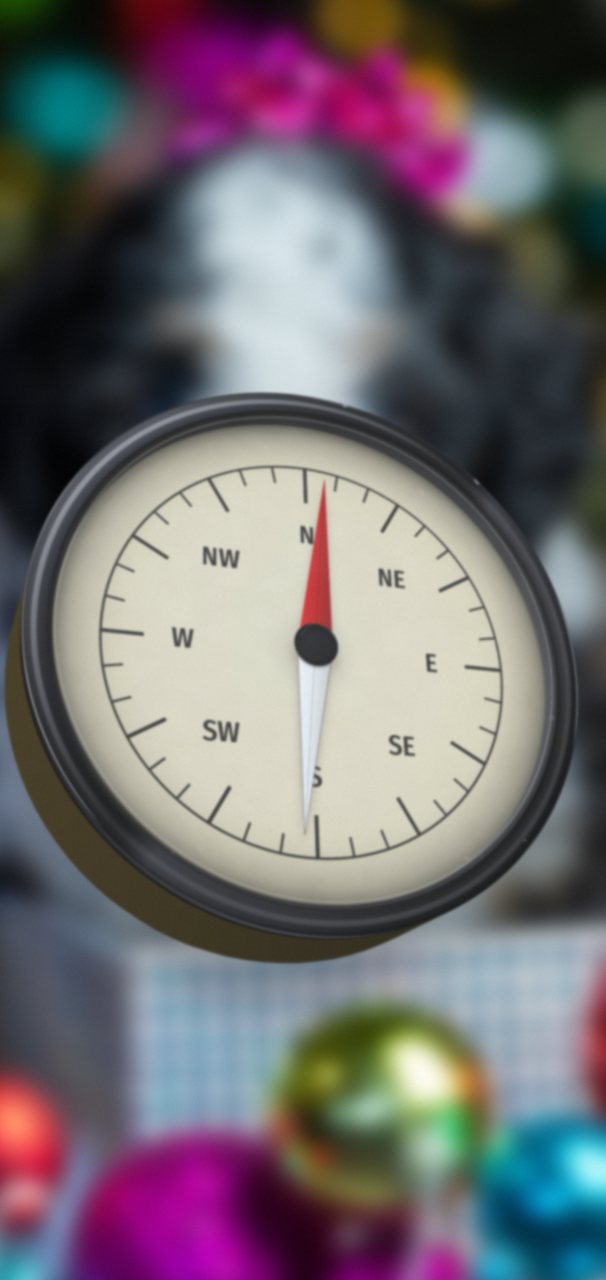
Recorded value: 5 °
